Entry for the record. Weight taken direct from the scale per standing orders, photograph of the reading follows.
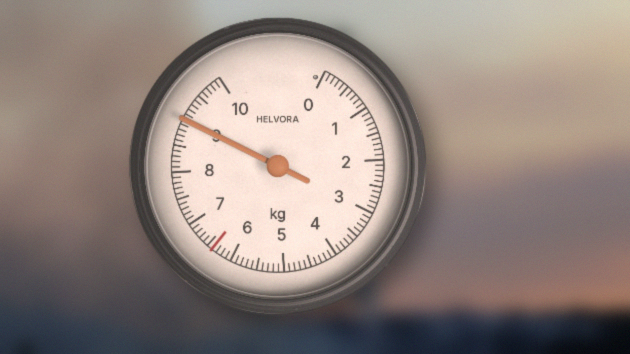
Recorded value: 9 kg
